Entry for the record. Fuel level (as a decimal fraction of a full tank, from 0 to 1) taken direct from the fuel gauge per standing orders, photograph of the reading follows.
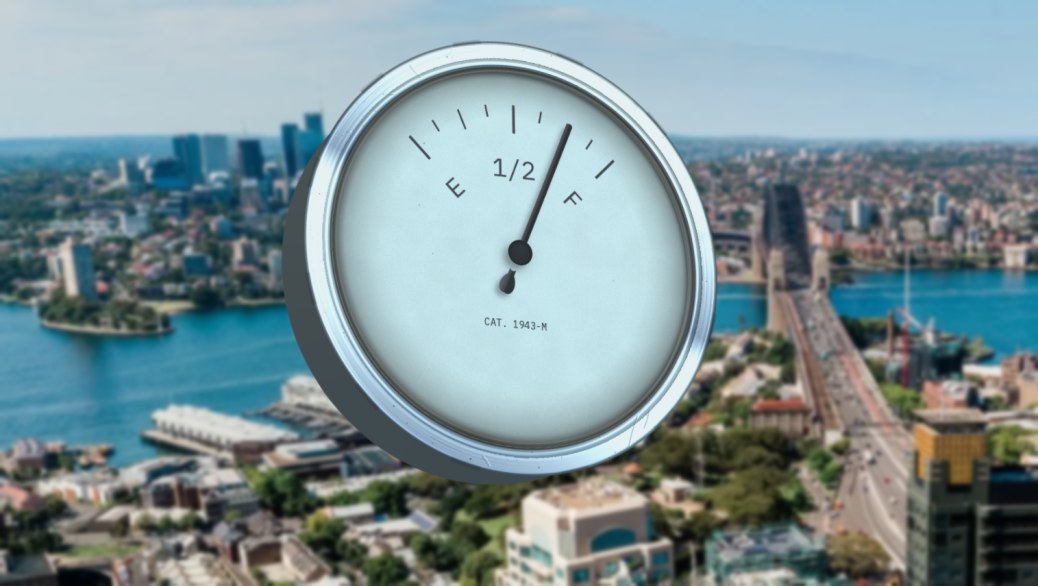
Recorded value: 0.75
